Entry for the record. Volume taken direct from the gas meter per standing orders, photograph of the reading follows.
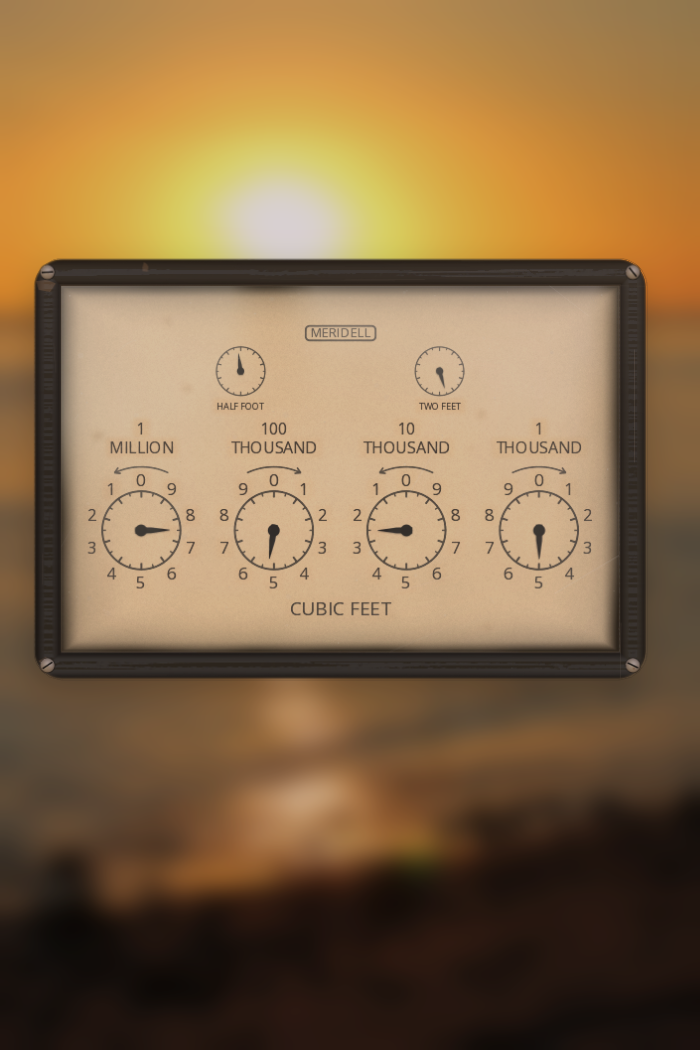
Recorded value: 752500 ft³
